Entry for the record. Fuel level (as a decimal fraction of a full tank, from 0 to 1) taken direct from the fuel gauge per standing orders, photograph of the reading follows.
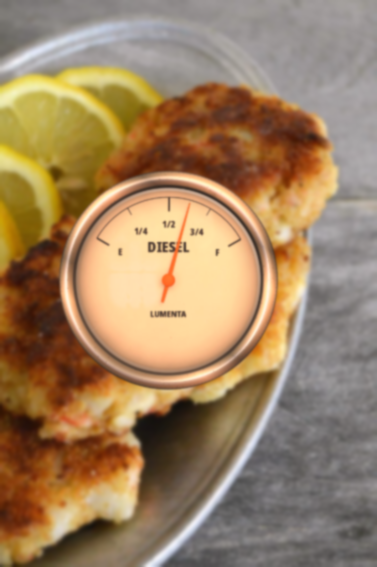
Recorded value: 0.625
